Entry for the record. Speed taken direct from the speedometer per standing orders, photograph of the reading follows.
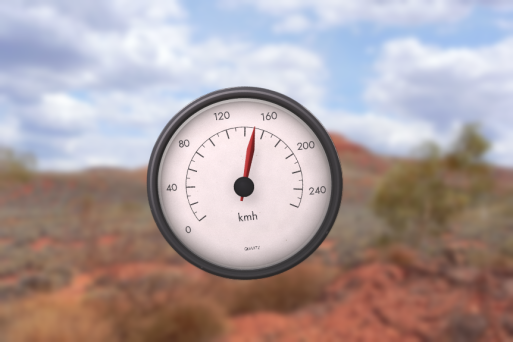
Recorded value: 150 km/h
